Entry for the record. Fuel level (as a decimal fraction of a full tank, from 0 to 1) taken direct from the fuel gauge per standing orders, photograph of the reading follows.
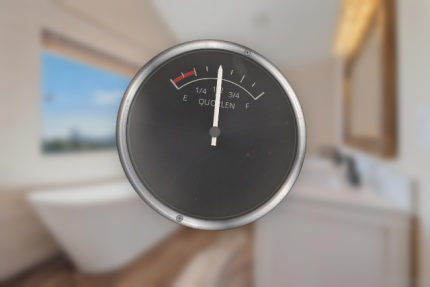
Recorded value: 0.5
